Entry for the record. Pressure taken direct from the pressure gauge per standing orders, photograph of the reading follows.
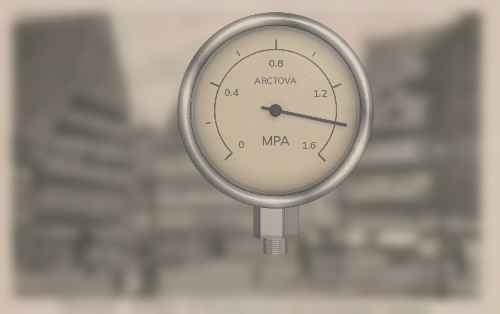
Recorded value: 1.4 MPa
